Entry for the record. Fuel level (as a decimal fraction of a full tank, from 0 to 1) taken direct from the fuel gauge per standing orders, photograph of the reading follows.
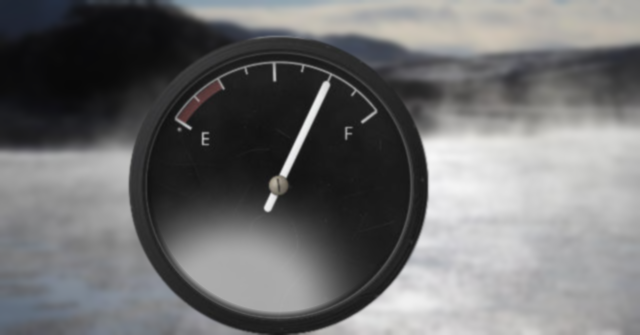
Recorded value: 0.75
